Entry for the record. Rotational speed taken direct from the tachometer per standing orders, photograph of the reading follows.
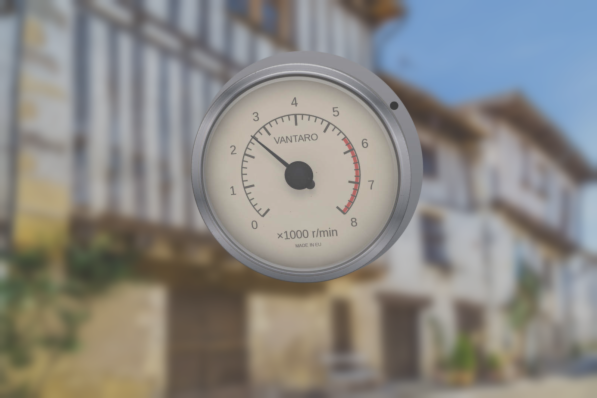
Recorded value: 2600 rpm
